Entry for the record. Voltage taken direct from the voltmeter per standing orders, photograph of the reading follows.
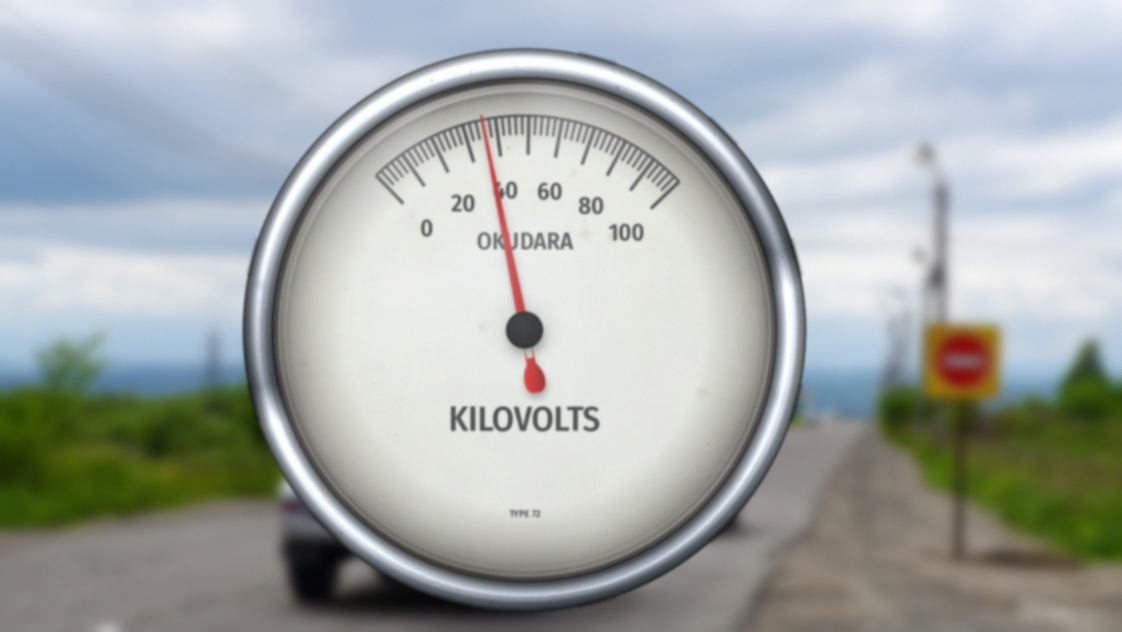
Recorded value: 36 kV
